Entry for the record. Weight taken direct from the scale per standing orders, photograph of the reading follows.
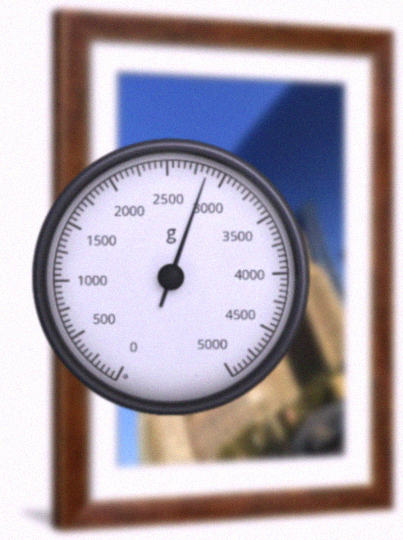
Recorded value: 2850 g
